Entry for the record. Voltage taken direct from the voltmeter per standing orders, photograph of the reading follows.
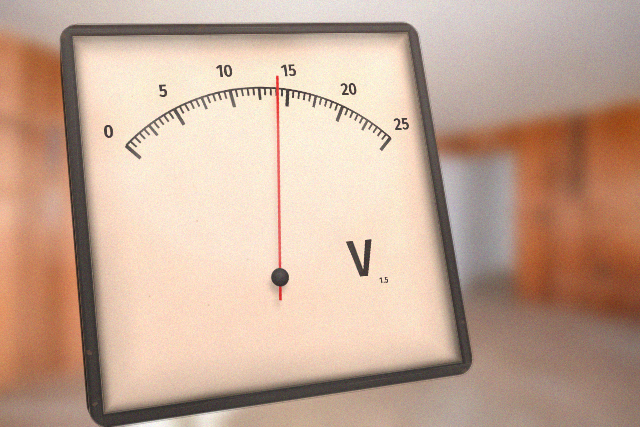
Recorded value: 14 V
